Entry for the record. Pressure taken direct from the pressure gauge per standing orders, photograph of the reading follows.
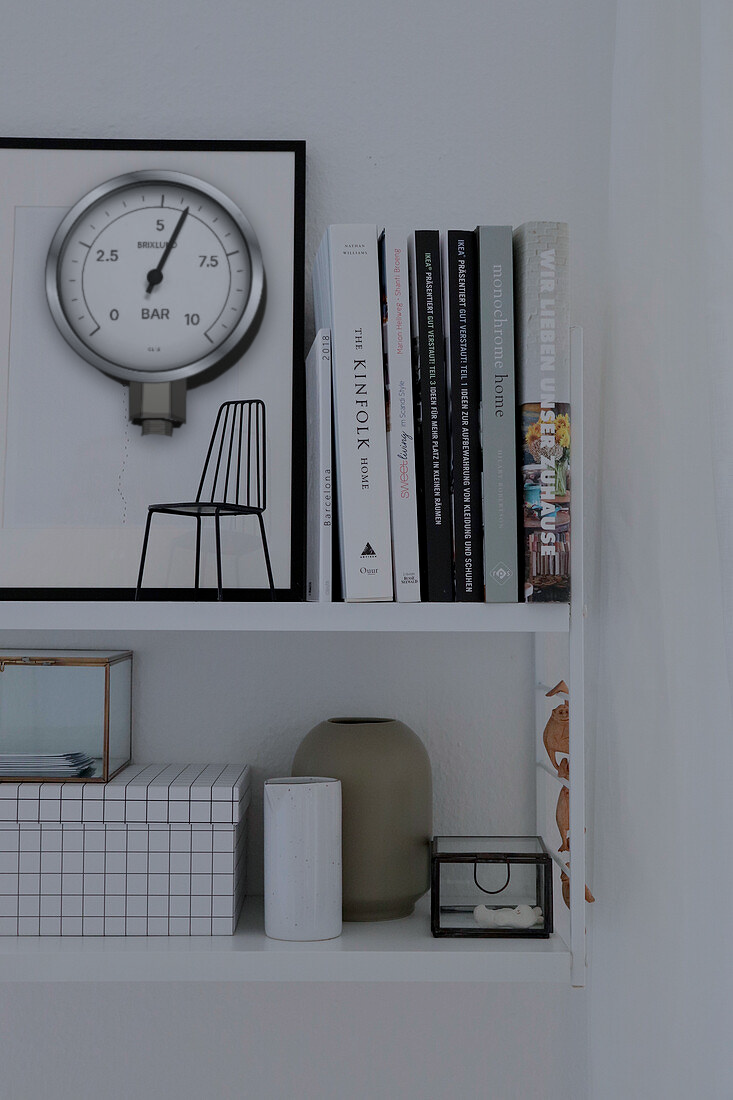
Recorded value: 5.75 bar
